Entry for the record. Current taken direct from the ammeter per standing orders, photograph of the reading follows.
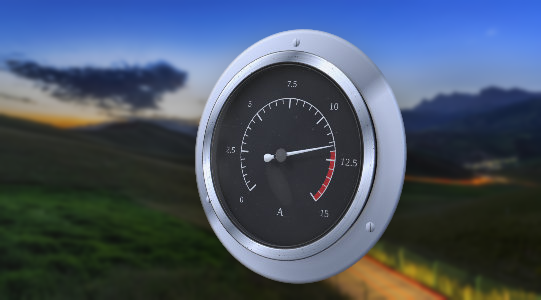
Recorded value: 11.75 A
